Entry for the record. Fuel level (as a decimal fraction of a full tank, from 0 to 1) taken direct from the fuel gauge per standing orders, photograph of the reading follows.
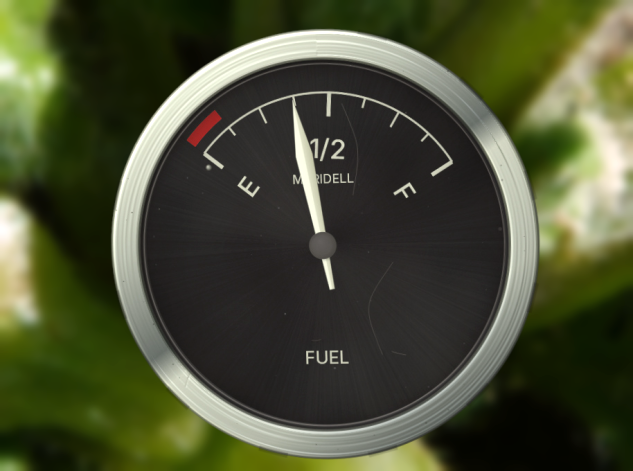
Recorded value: 0.375
